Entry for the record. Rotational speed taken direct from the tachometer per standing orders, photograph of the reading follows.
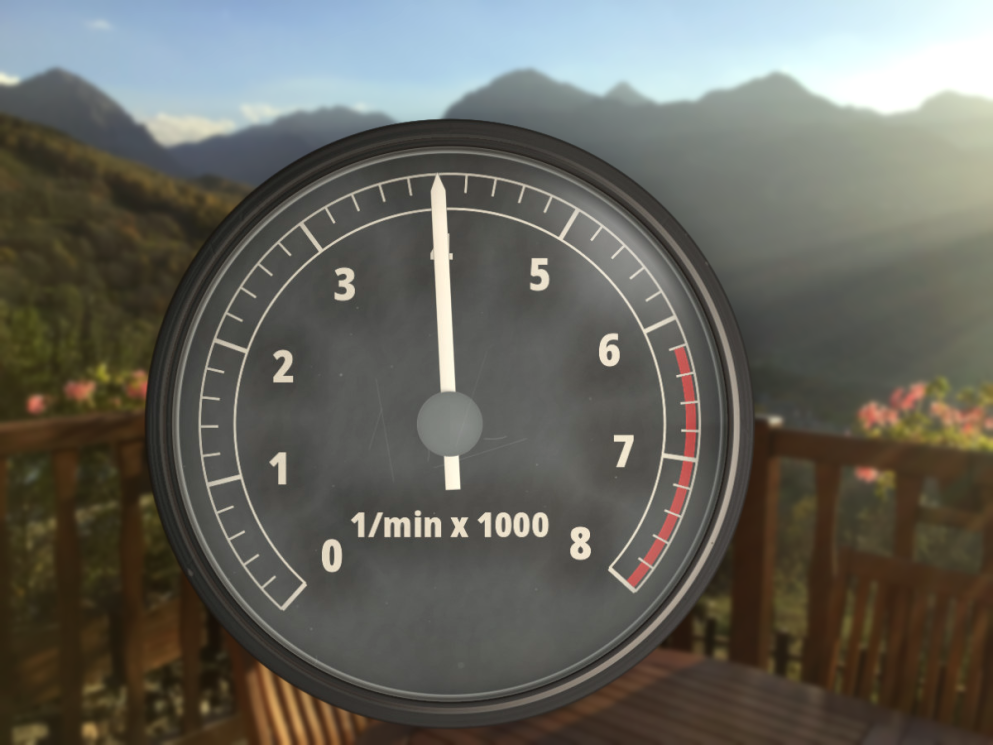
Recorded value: 4000 rpm
